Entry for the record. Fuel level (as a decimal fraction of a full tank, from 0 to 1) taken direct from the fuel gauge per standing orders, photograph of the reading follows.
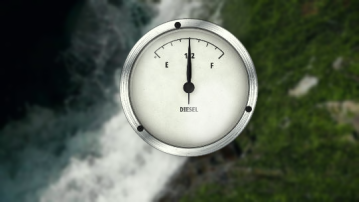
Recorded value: 0.5
